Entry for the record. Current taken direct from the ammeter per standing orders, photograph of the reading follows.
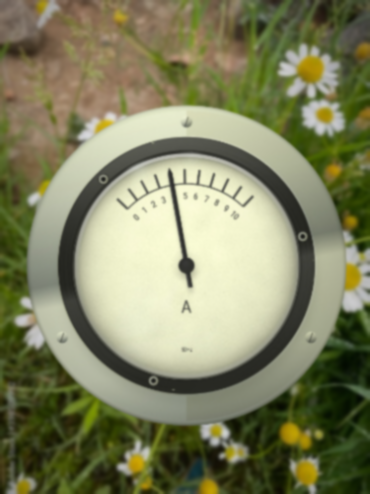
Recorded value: 4 A
